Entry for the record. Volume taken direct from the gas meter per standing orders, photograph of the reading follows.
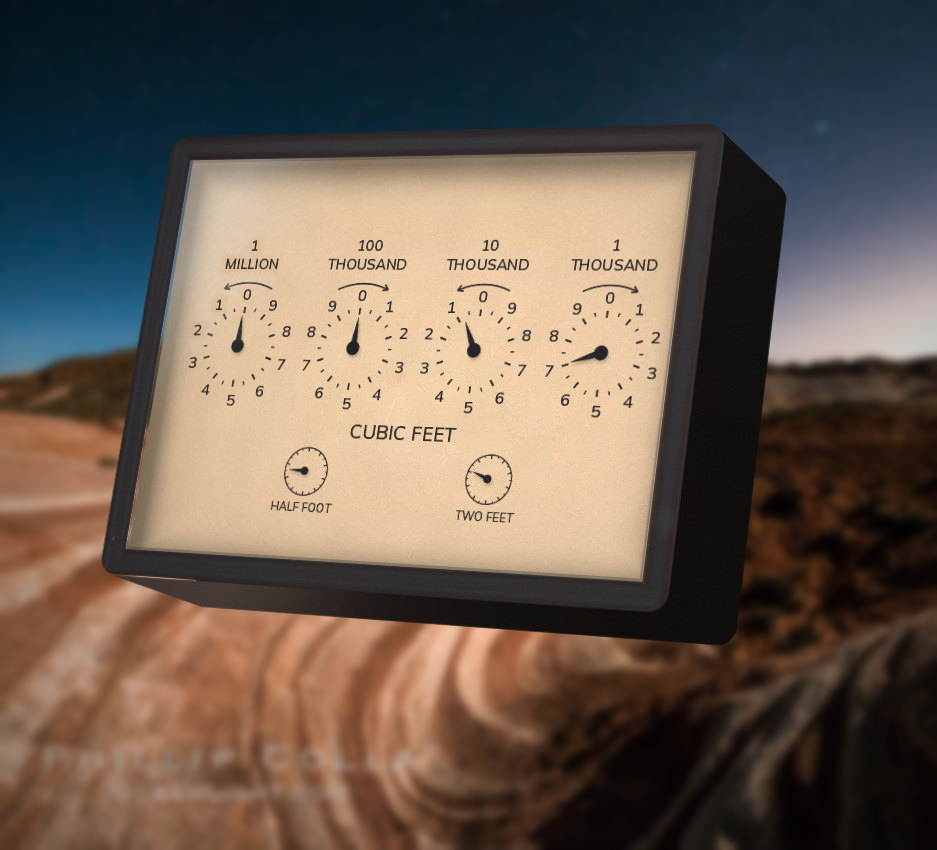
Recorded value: 700 ft³
